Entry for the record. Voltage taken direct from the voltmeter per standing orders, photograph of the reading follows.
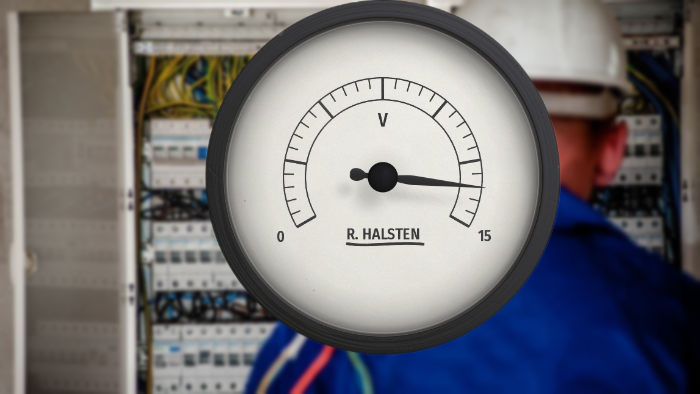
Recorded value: 13.5 V
